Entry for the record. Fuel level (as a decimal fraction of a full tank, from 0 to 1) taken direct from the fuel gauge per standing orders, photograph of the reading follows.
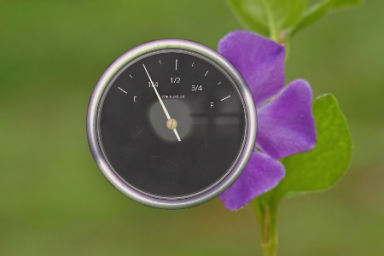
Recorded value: 0.25
